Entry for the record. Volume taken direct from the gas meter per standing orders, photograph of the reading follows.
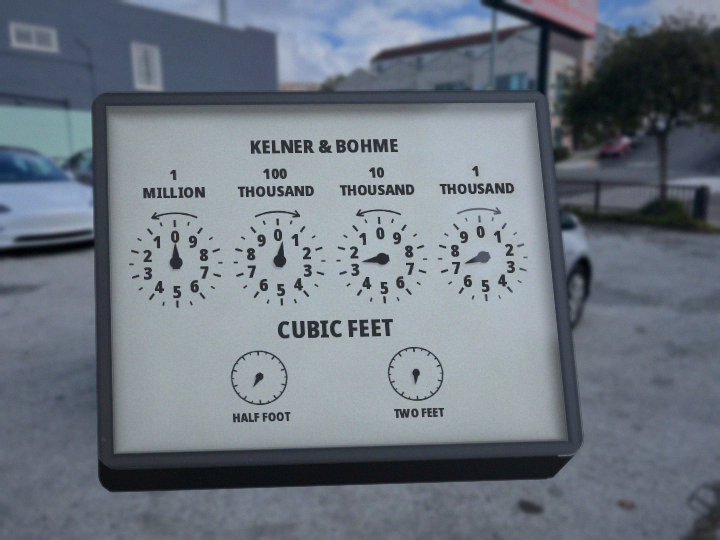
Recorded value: 2700 ft³
